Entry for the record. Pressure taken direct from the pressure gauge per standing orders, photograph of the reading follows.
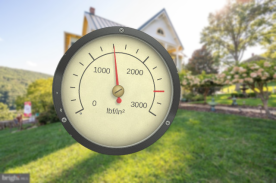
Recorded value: 1400 psi
